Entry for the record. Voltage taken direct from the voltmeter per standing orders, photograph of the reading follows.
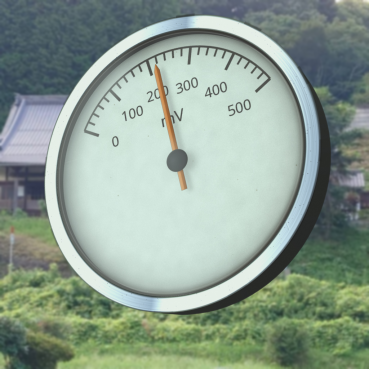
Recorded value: 220 mV
